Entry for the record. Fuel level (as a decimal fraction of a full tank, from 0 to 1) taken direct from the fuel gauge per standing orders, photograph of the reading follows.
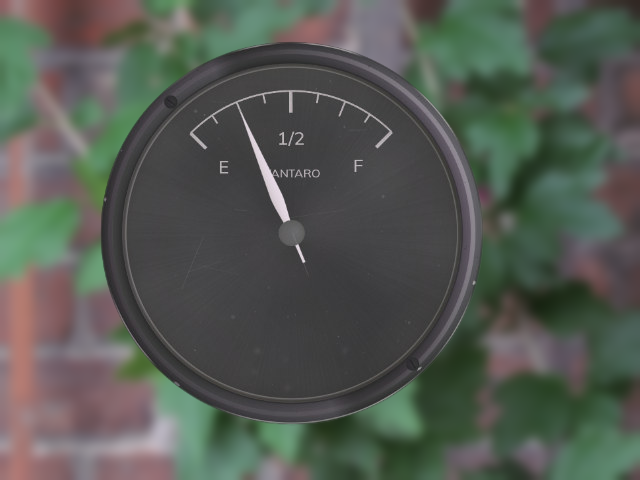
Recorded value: 0.25
